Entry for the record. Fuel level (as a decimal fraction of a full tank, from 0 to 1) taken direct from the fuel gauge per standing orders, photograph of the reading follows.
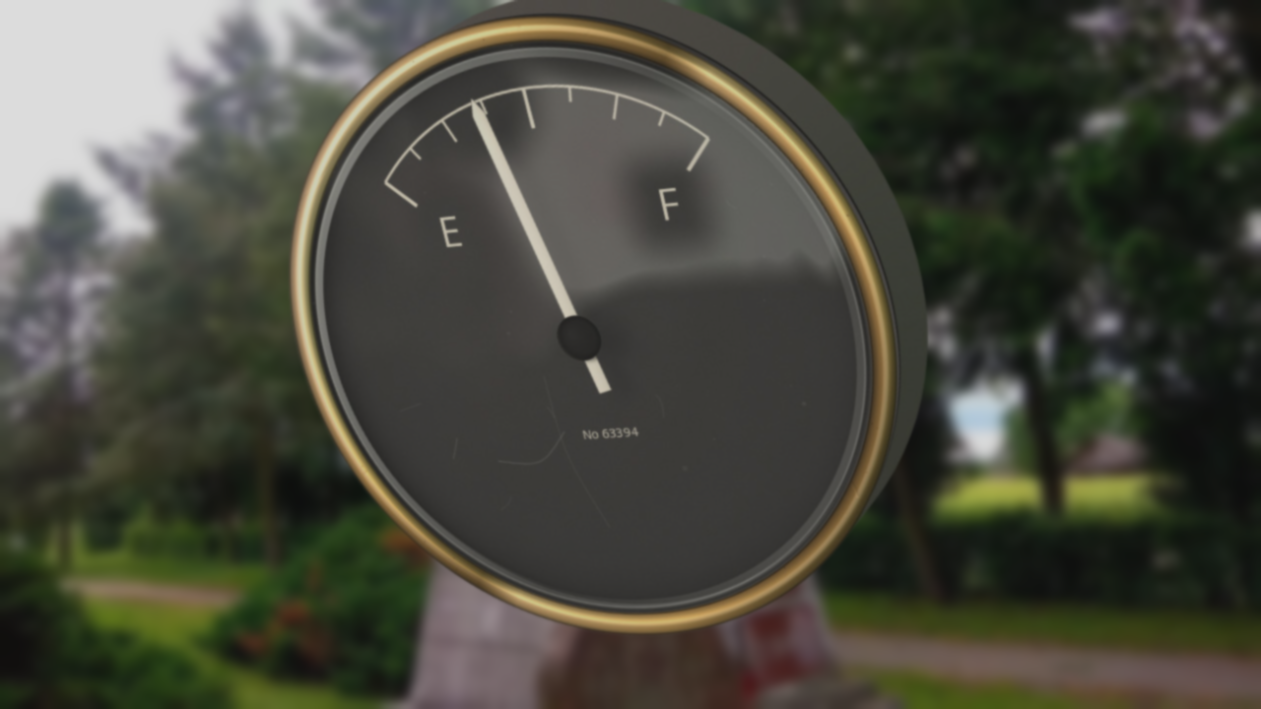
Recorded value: 0.375
